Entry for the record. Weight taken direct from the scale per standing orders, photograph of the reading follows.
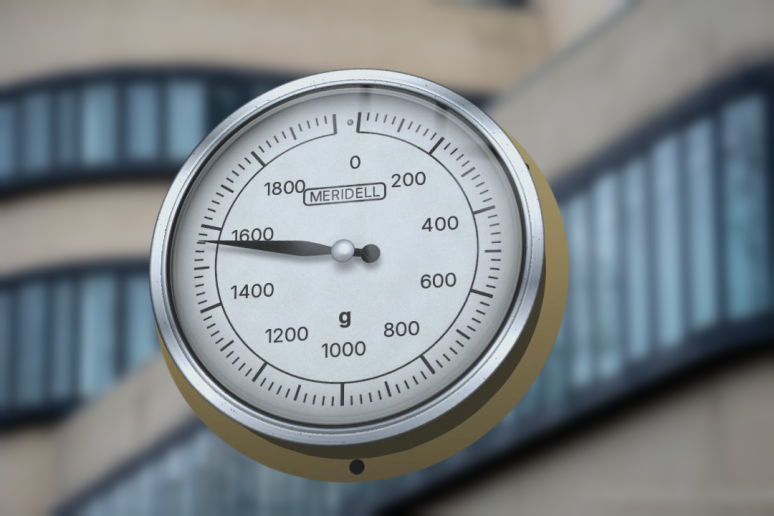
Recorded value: 1560 g
